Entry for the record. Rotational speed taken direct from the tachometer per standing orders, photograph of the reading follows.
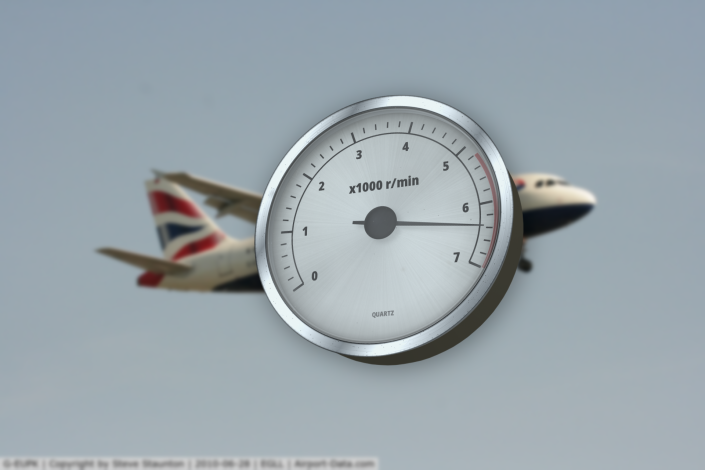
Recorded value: 6400 rpm
